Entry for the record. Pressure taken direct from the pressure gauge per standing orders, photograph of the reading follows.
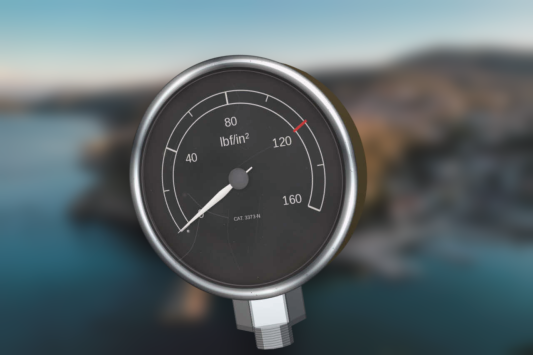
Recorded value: 0 psi
